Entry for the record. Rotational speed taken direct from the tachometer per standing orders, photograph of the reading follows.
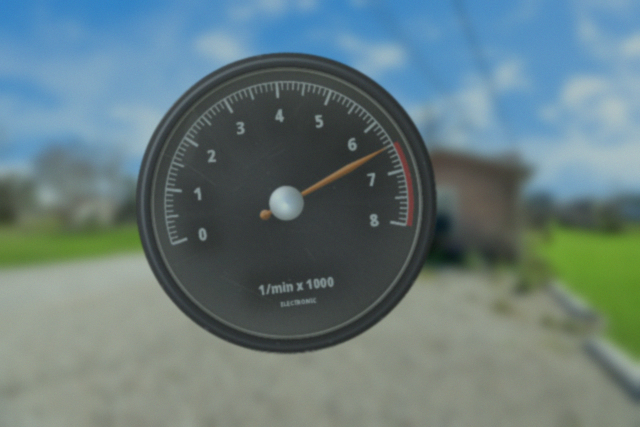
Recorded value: 6500 rpm
